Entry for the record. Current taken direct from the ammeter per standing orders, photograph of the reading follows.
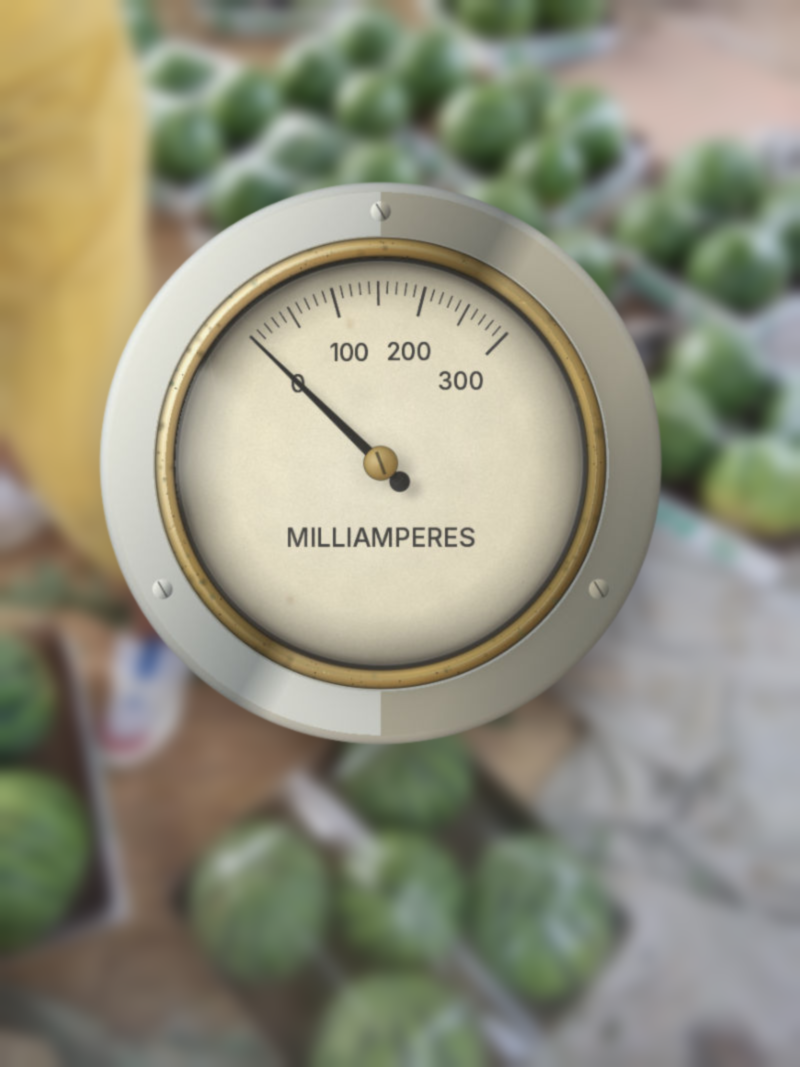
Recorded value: 0 mA
